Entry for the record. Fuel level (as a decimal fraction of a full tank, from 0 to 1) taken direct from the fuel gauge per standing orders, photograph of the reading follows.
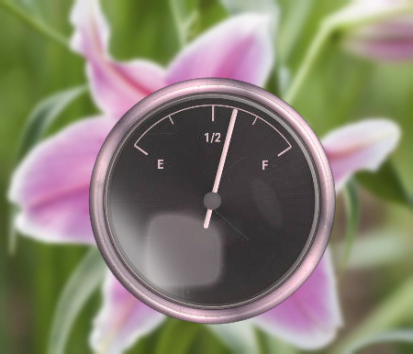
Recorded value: 0.625
